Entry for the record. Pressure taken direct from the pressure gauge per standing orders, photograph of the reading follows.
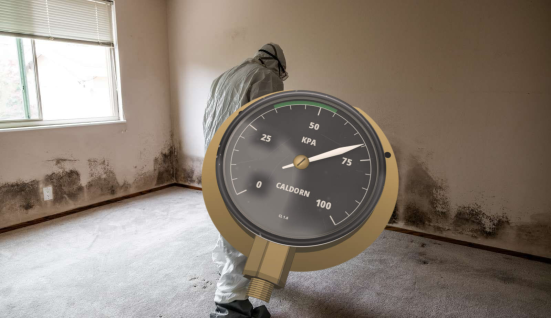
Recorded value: 70 kPa
